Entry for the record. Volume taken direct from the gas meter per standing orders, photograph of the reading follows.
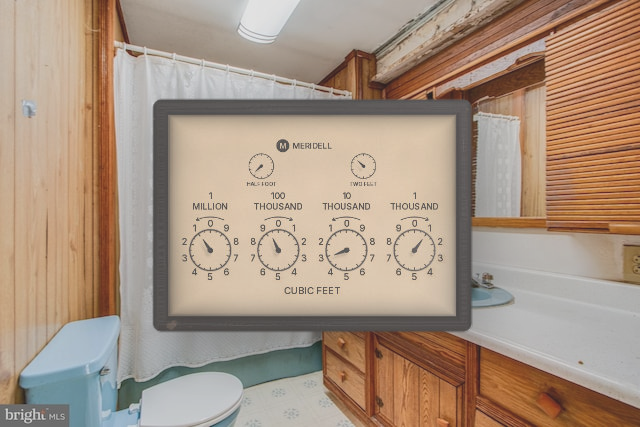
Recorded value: 93100 ft³
